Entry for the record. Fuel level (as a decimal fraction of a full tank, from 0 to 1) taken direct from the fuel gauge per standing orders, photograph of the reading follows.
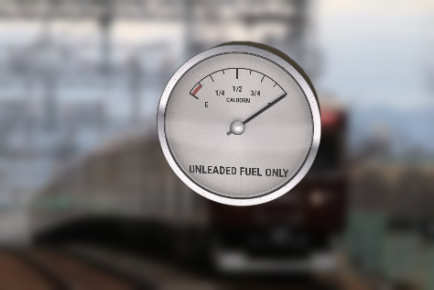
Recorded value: 1
